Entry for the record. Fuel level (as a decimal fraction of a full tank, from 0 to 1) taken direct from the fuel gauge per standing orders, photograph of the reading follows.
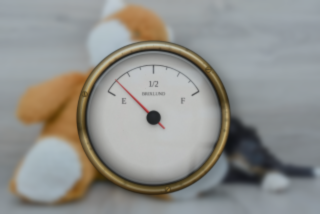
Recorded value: 0.125
